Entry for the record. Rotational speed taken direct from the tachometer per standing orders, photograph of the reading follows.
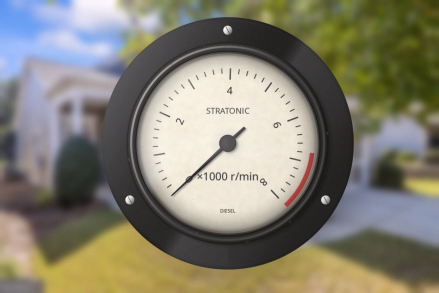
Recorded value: 0 rpm
